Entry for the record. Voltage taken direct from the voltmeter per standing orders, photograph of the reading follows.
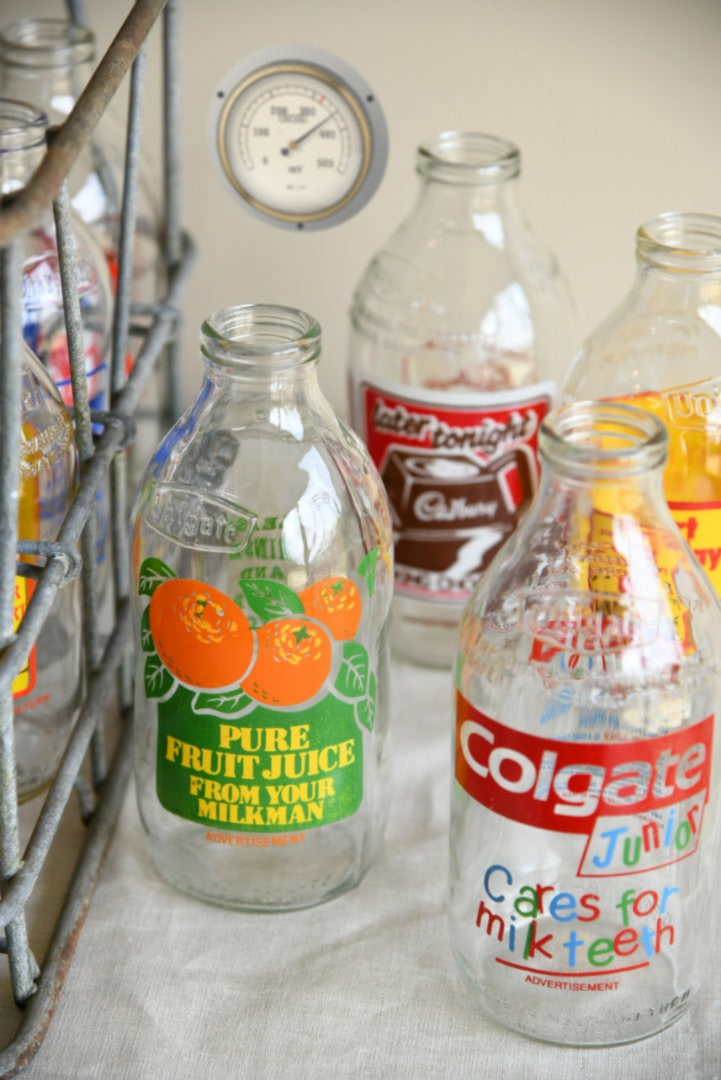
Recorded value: 360 mV
